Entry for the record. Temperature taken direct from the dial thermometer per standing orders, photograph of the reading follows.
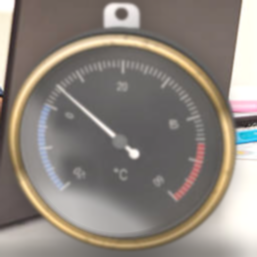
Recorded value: 5 °C
